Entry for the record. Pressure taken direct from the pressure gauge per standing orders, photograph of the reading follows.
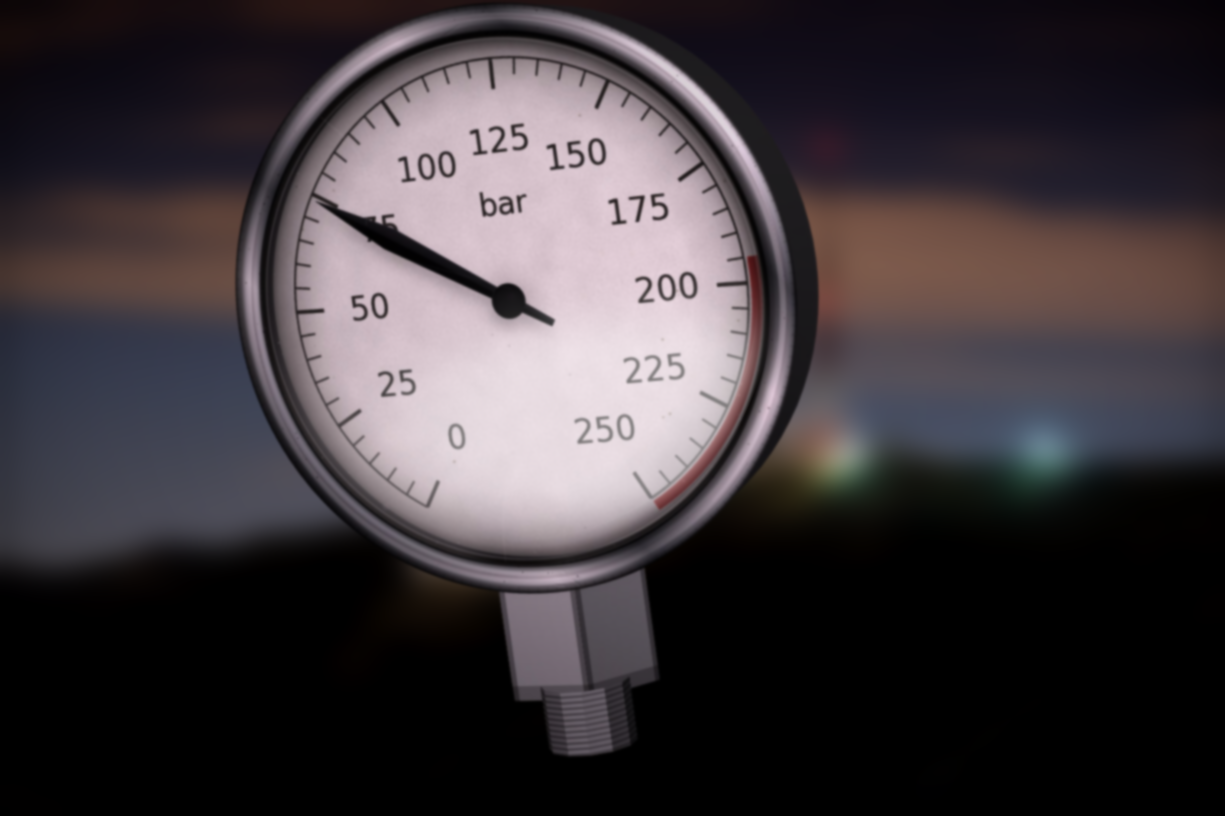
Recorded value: 75 bar
